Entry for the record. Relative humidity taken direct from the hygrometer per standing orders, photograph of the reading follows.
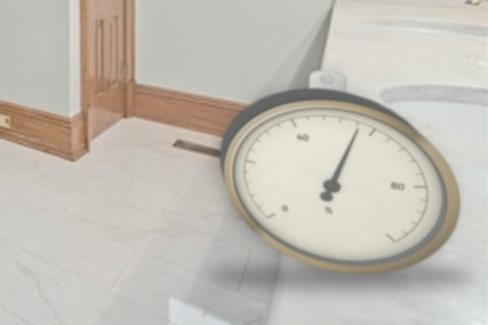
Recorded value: 56 %
